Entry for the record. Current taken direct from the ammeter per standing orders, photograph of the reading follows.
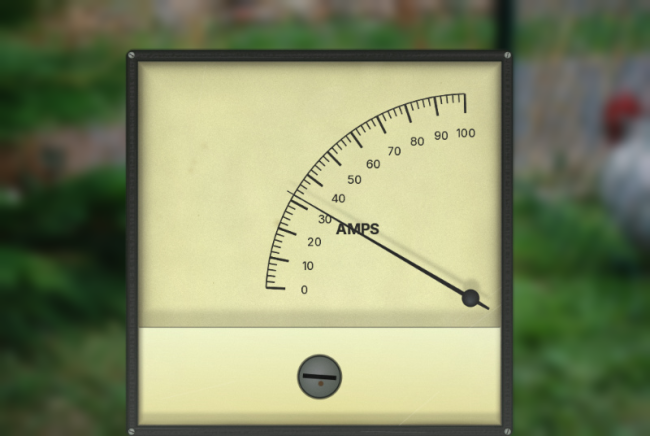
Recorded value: 32 A
